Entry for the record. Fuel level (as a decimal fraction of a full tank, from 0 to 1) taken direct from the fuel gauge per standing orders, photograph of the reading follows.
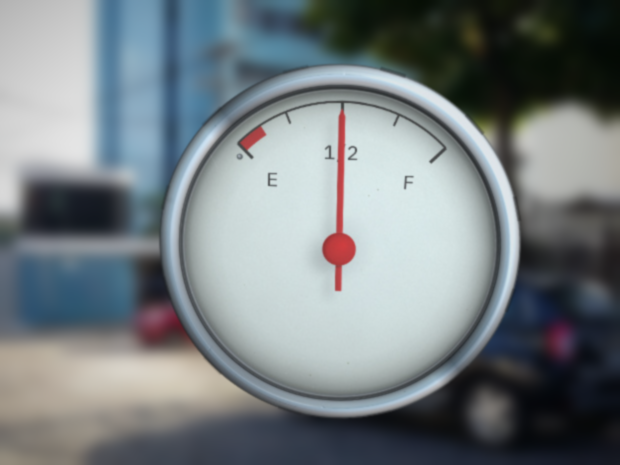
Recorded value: 0.5
